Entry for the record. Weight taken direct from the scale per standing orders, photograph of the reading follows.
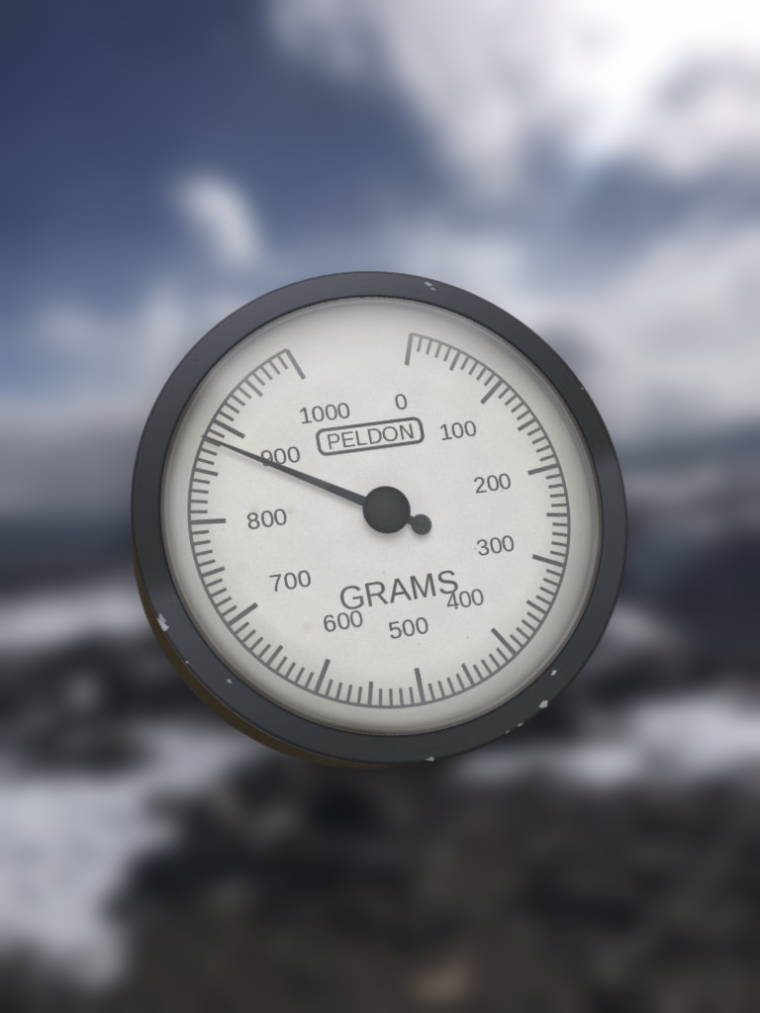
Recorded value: 880 g
